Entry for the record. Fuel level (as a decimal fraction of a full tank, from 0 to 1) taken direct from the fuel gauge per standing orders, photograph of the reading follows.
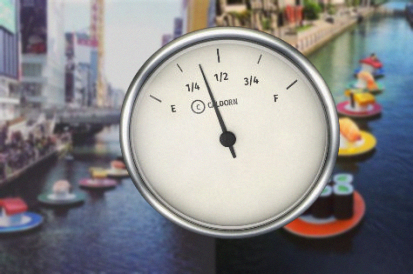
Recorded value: 0.375
